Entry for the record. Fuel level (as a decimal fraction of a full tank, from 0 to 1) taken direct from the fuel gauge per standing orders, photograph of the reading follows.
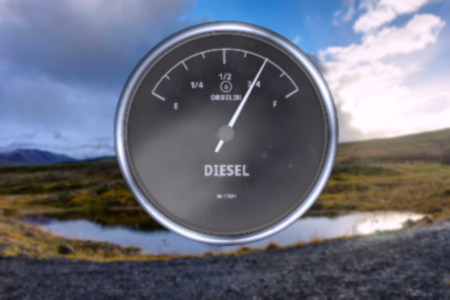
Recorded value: 0.75
